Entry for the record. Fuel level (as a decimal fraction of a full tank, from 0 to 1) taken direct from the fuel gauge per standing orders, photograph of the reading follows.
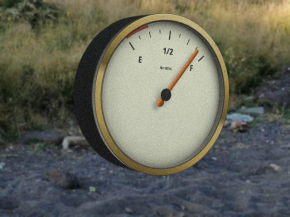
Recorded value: 0.875
